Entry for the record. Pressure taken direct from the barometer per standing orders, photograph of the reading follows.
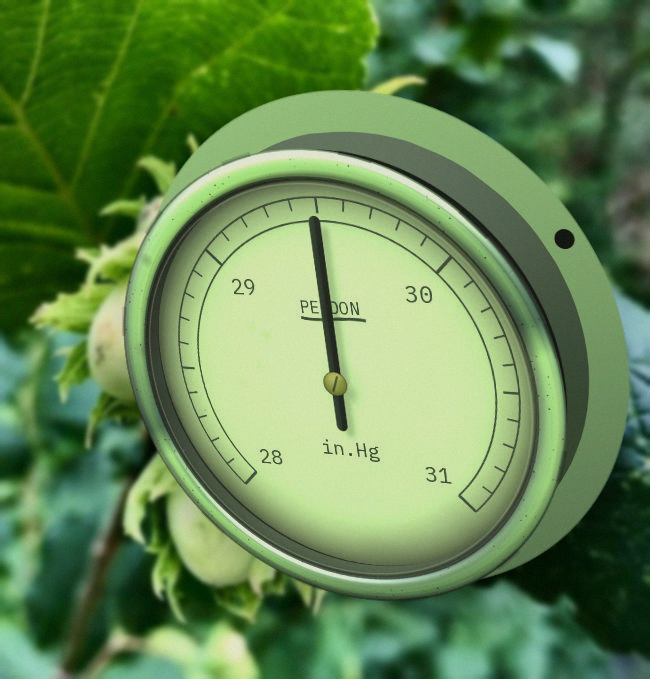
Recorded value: 29.5 inHg
